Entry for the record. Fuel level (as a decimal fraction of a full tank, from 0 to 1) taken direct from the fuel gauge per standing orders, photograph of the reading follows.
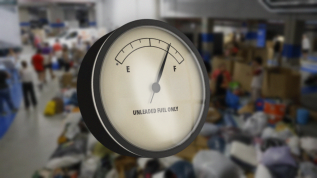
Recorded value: 0.75
